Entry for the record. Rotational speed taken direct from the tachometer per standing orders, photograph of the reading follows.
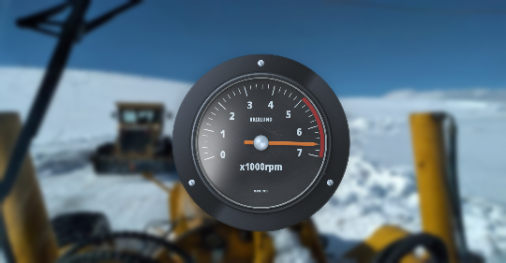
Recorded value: 6600 rpm
